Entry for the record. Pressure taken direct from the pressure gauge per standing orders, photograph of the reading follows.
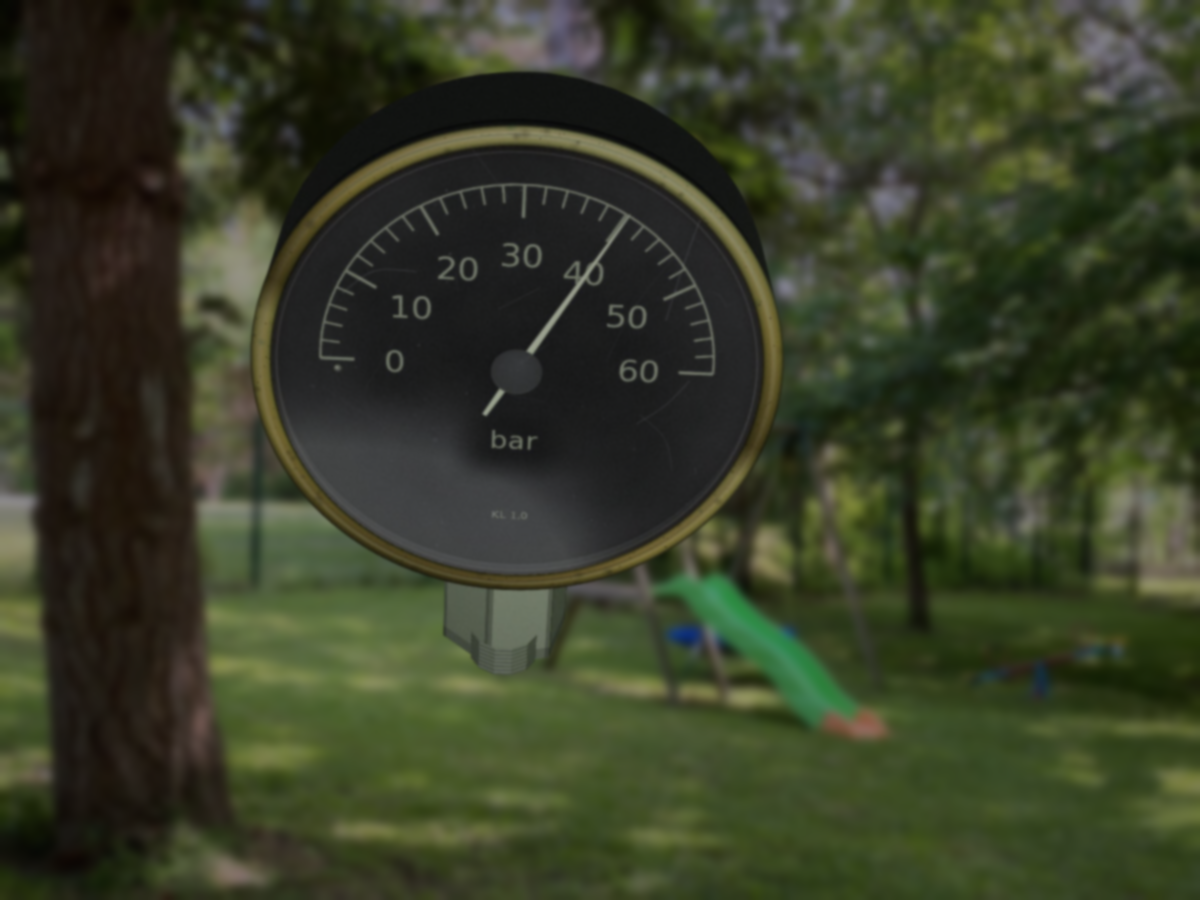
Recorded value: 40 bar
